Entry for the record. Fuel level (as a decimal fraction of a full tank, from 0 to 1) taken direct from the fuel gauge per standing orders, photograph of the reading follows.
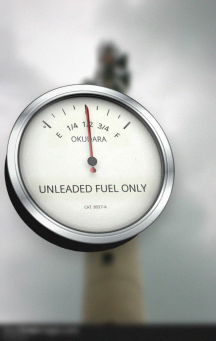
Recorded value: 0.5
